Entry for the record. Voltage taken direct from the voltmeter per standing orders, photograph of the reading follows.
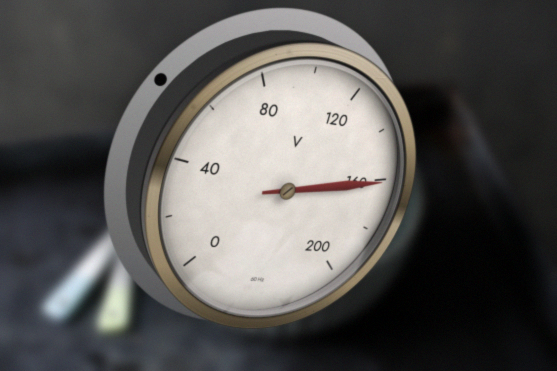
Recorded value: 160 V
